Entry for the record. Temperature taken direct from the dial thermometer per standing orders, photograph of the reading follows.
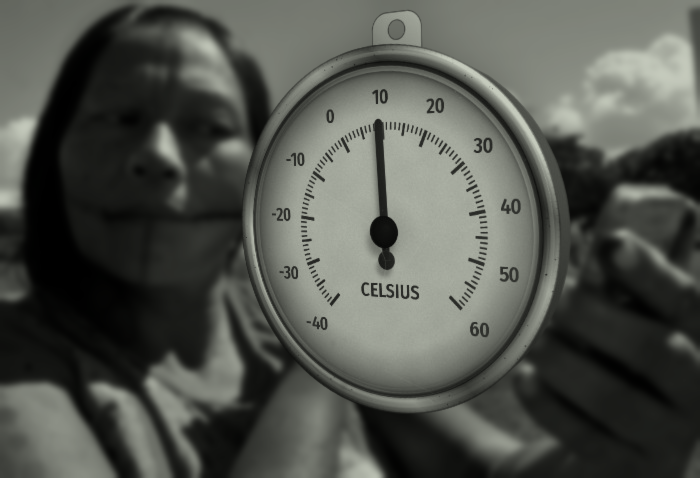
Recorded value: 10 °C
